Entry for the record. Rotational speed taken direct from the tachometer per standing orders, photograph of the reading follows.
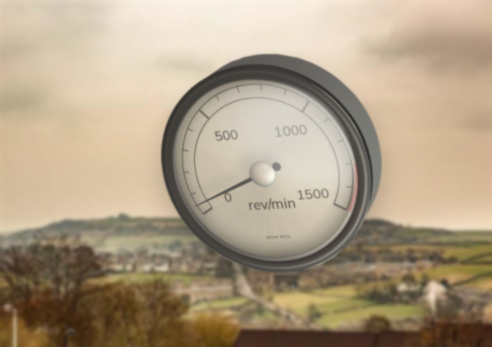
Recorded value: 50 rpm
